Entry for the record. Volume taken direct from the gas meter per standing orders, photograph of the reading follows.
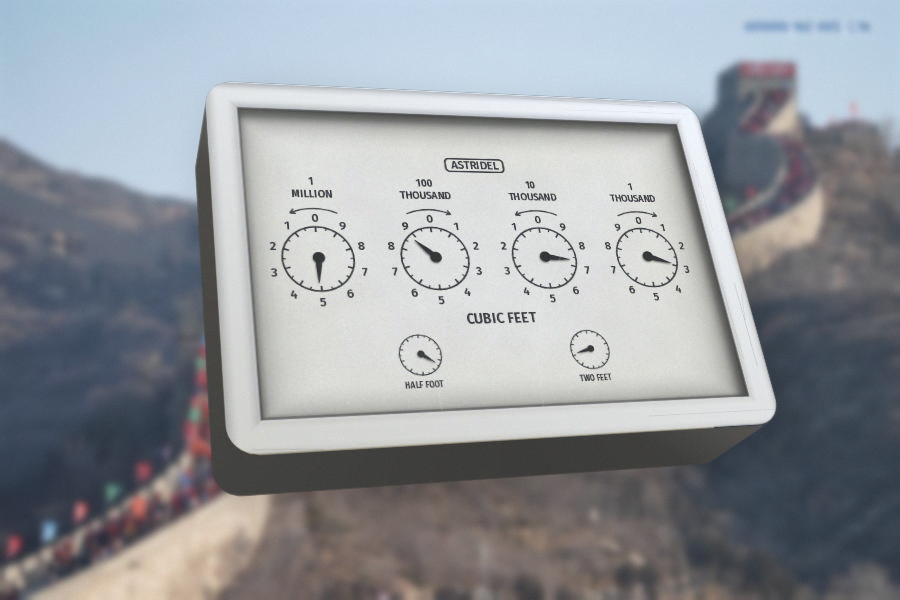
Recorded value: 487300 ft³
